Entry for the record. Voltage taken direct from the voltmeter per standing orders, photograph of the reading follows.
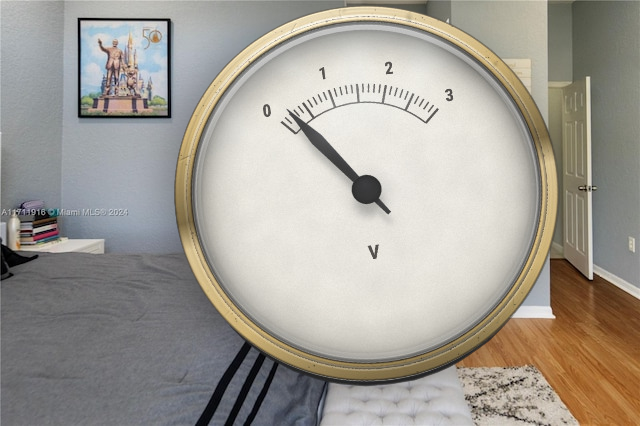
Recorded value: 0.2 V
